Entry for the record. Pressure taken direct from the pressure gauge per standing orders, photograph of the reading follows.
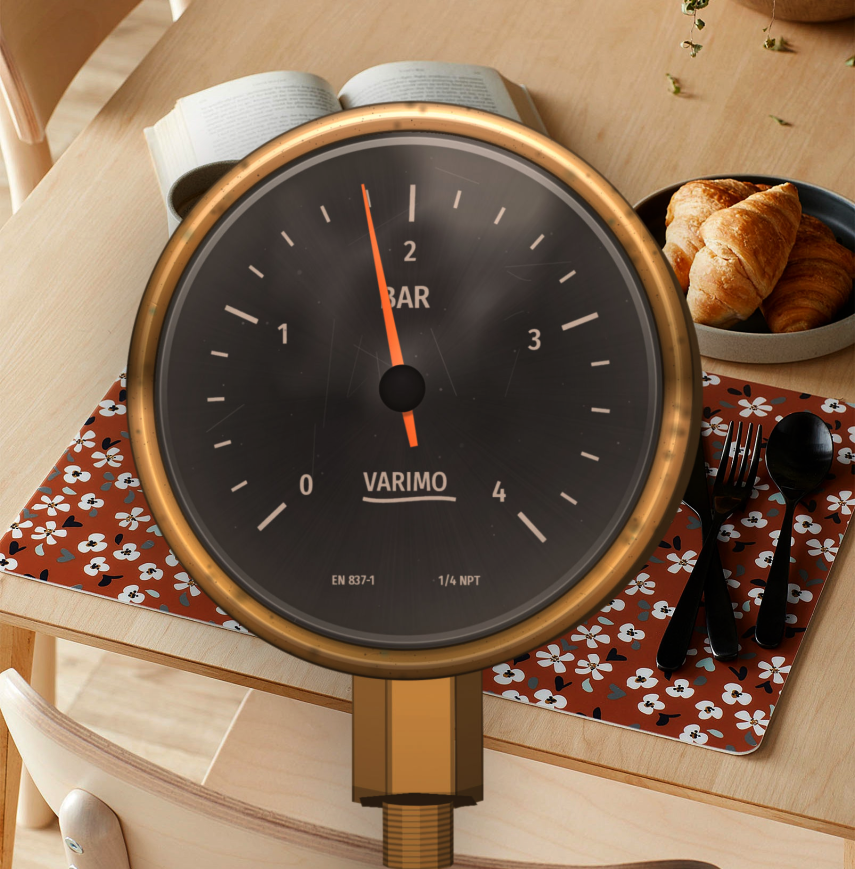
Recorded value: 1.8 bar
